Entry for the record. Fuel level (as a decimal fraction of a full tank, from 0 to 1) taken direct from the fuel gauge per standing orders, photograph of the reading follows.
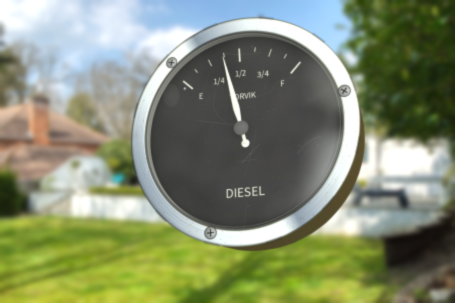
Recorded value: 0.375
